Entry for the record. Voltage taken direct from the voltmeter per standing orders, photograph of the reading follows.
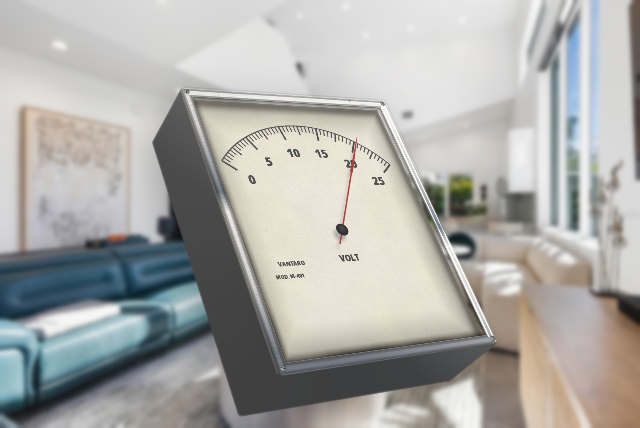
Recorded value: 20 V
